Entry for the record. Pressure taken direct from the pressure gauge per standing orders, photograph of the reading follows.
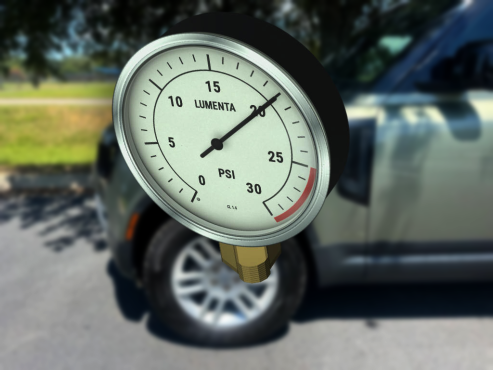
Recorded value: 20 psi
